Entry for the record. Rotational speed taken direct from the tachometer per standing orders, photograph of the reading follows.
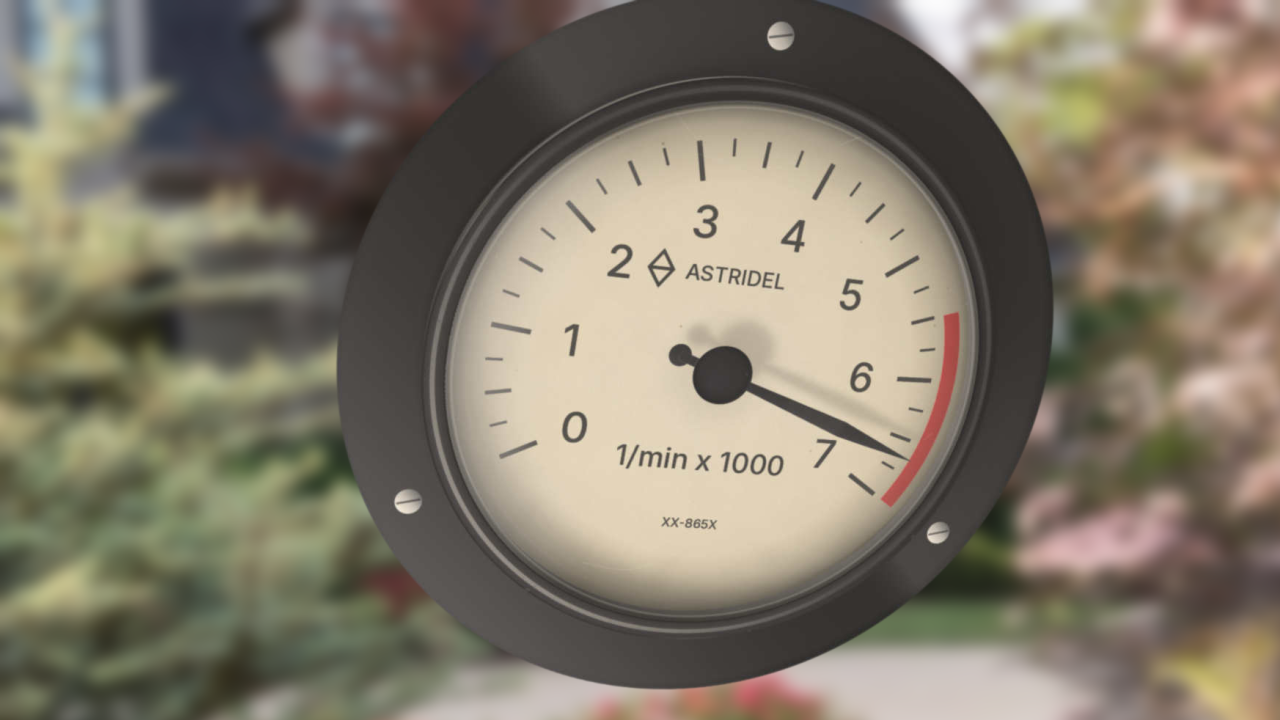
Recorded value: 6625 rpm
